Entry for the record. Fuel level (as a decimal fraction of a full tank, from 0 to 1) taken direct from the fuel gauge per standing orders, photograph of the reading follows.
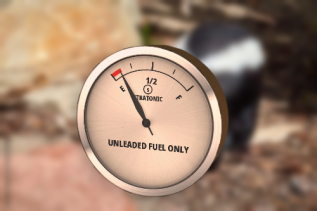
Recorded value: 0.125
